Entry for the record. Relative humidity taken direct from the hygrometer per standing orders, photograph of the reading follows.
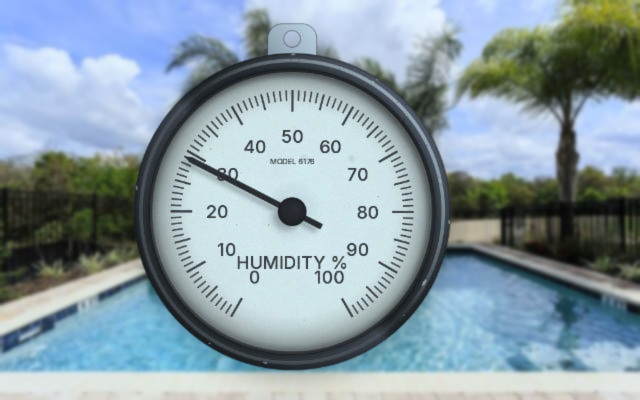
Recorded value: 29 %
